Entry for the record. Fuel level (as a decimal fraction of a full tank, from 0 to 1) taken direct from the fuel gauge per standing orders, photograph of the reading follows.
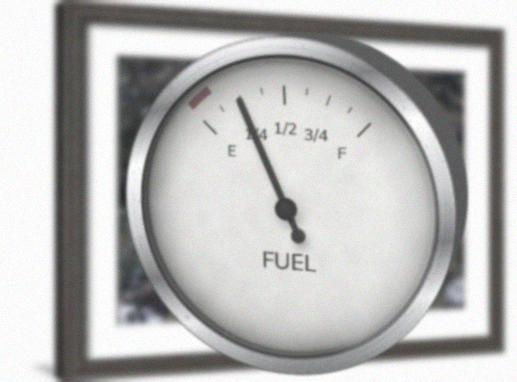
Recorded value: 0.25
